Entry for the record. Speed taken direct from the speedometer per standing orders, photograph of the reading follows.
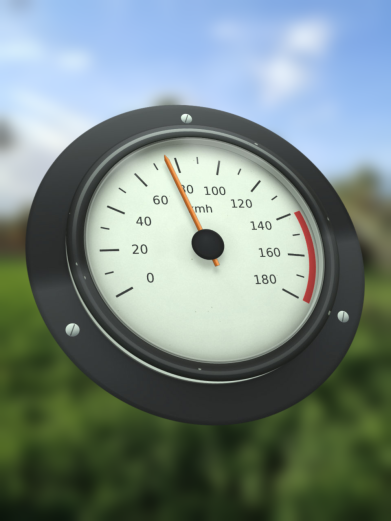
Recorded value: 75 km/h
